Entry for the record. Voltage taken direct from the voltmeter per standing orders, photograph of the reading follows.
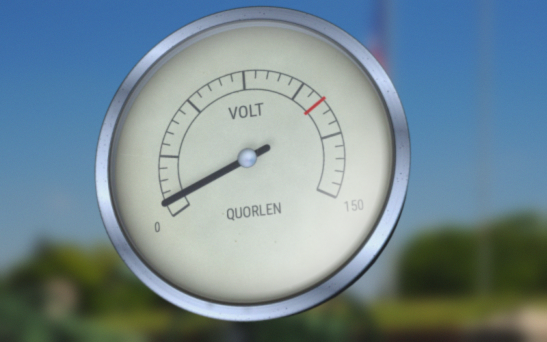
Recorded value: 5 V
